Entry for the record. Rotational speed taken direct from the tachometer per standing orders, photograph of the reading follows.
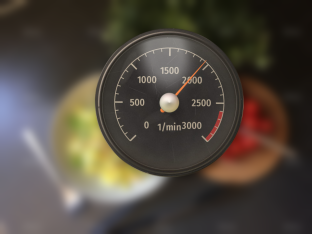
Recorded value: 1950 rpm
